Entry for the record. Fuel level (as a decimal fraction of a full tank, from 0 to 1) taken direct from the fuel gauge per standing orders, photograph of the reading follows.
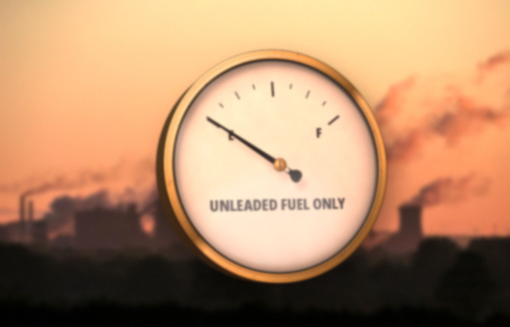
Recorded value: 0
